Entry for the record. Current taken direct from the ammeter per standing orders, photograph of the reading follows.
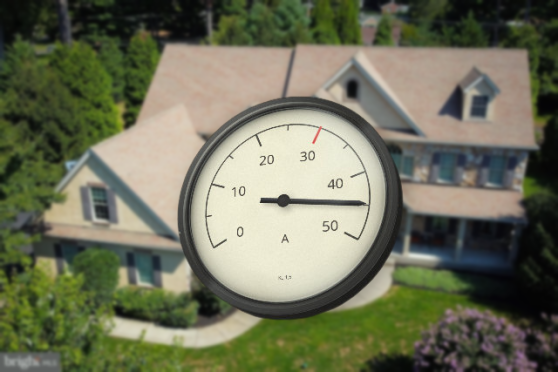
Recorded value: 45 A
